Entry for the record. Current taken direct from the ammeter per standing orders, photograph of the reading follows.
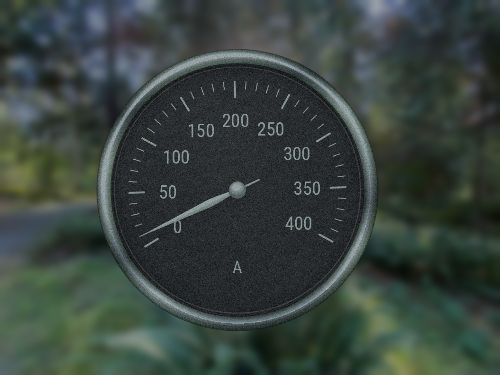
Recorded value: 10 A
